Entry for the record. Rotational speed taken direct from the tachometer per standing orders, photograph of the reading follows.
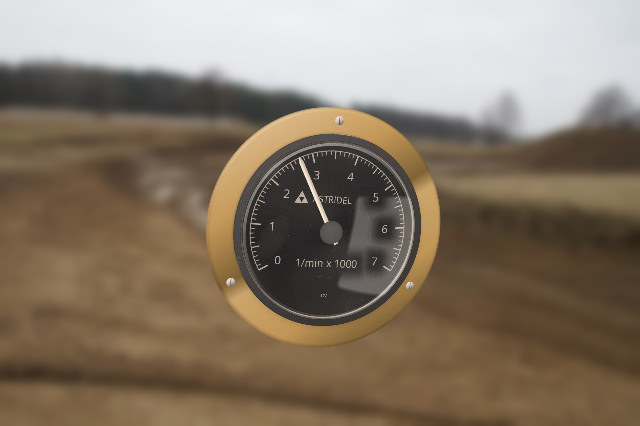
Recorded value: 2700 rpm
